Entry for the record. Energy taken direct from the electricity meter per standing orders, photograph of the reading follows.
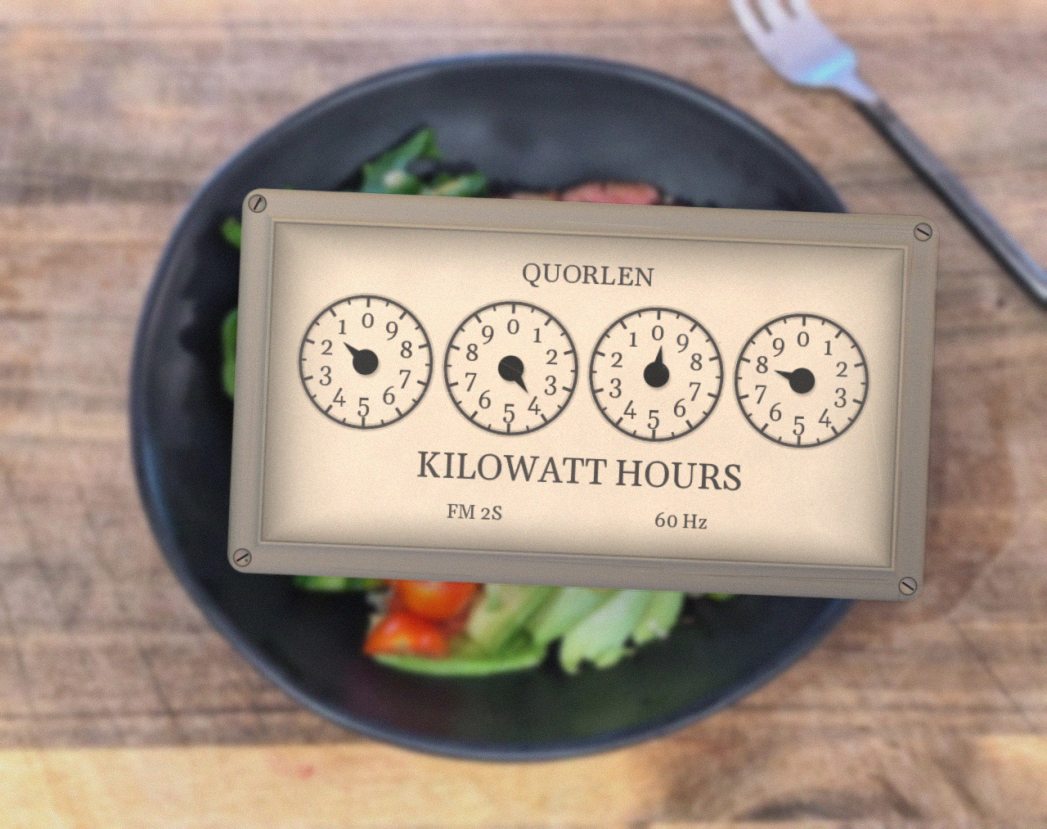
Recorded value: 1398 kWh
